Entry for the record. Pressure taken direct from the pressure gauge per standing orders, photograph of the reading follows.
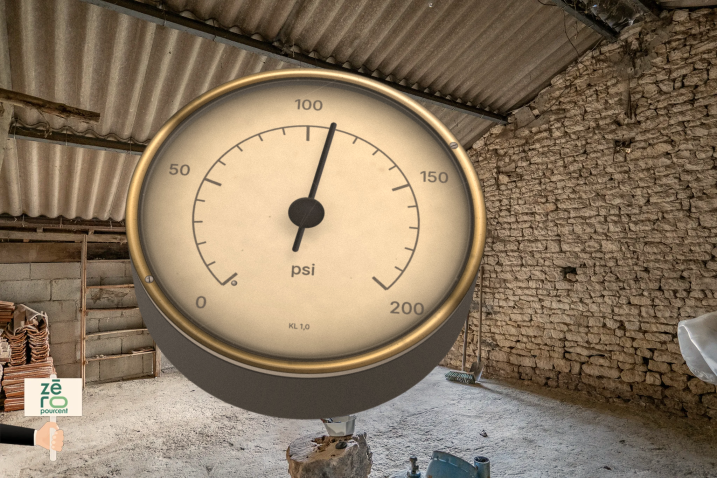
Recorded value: 110 psi
